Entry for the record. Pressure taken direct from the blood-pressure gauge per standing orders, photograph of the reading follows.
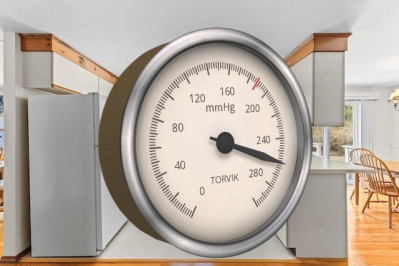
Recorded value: 260 mmHg
